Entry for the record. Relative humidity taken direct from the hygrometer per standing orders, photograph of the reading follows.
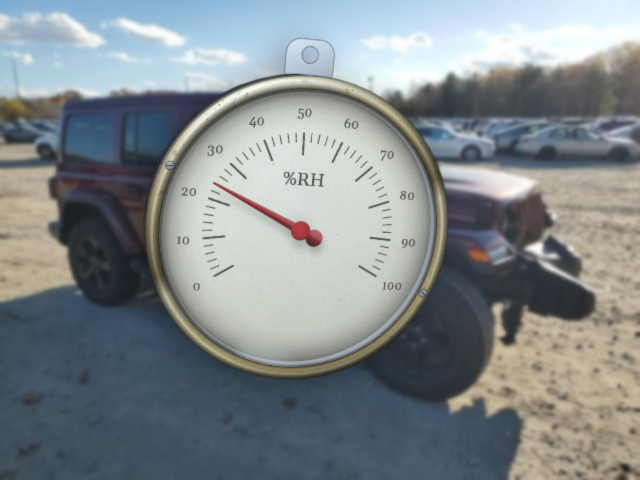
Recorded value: 24 %
